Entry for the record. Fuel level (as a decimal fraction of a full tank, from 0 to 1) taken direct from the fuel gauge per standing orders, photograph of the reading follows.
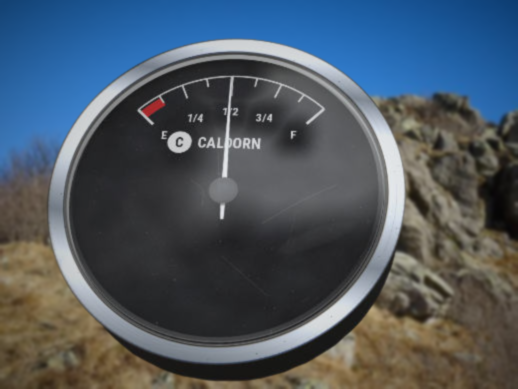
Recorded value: 0.5
